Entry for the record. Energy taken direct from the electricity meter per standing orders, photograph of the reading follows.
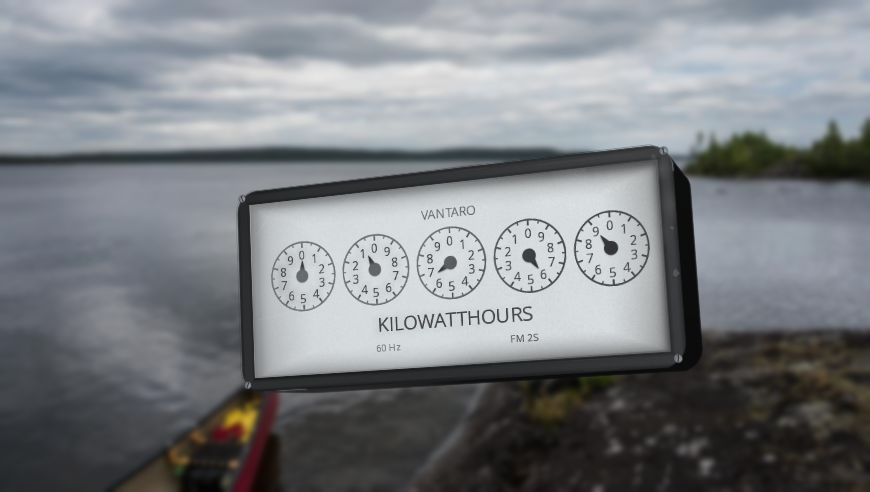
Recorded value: 659 kWh
